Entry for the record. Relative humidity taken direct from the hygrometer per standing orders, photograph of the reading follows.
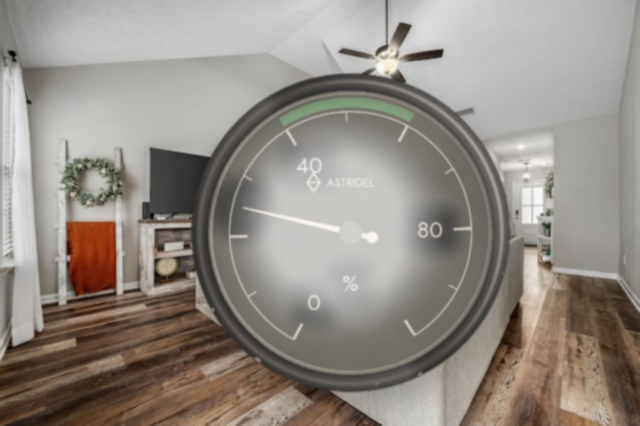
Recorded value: 25 %
